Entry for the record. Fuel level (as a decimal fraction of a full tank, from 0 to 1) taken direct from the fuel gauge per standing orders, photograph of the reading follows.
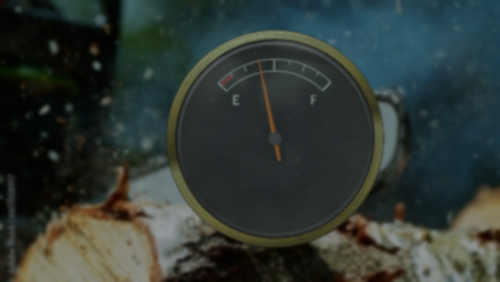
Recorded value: 0.375
